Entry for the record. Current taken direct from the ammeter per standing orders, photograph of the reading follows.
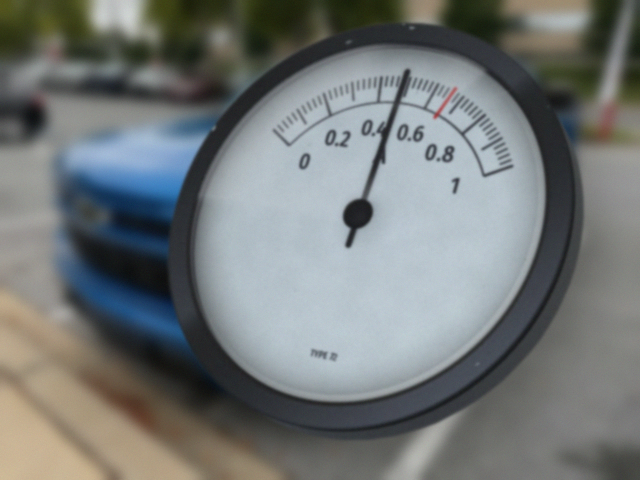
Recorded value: 0.5 A
